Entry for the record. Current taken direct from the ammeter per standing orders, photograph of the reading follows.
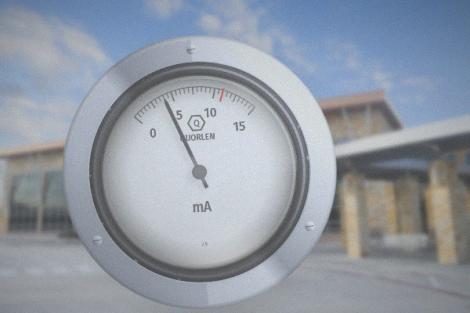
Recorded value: 4 mA
